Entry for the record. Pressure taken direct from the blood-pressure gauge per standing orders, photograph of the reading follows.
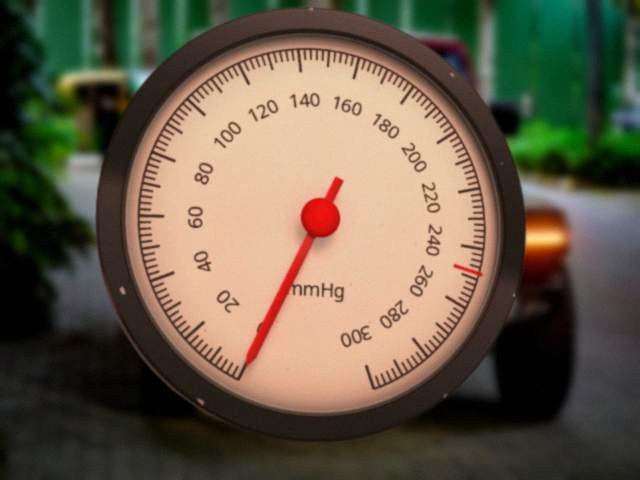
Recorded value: 0 mmHg
